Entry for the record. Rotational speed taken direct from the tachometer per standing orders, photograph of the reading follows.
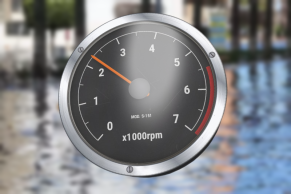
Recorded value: 2250 rpm
